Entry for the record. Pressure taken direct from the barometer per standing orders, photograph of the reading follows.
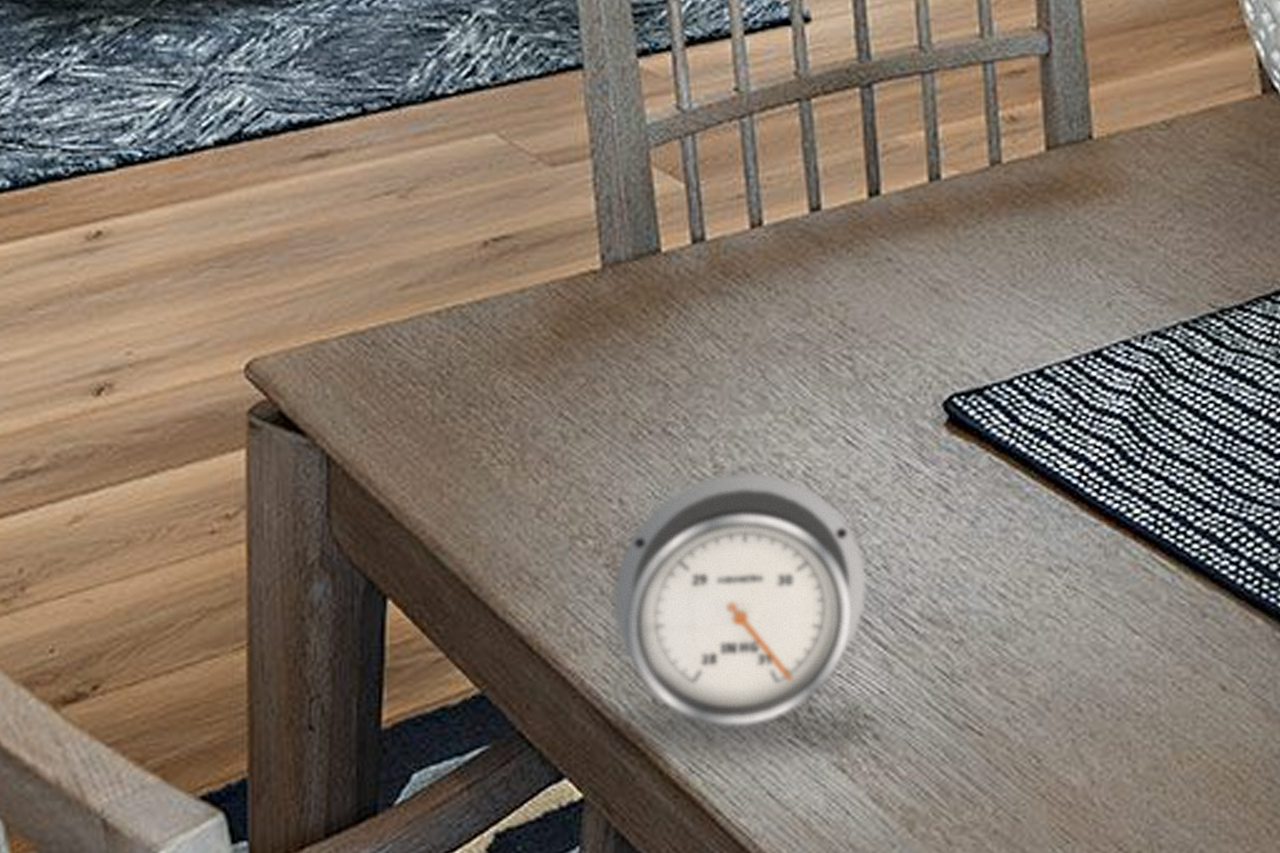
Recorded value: 30.9 inHg
